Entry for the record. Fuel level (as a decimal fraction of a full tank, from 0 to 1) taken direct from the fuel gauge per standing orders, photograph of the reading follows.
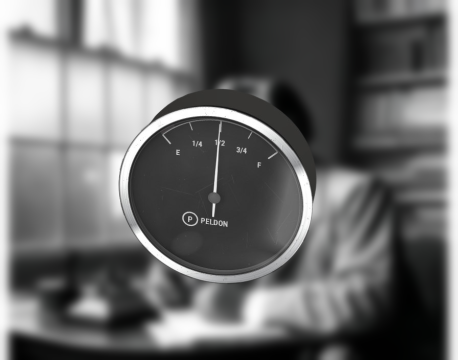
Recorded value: 0.5
